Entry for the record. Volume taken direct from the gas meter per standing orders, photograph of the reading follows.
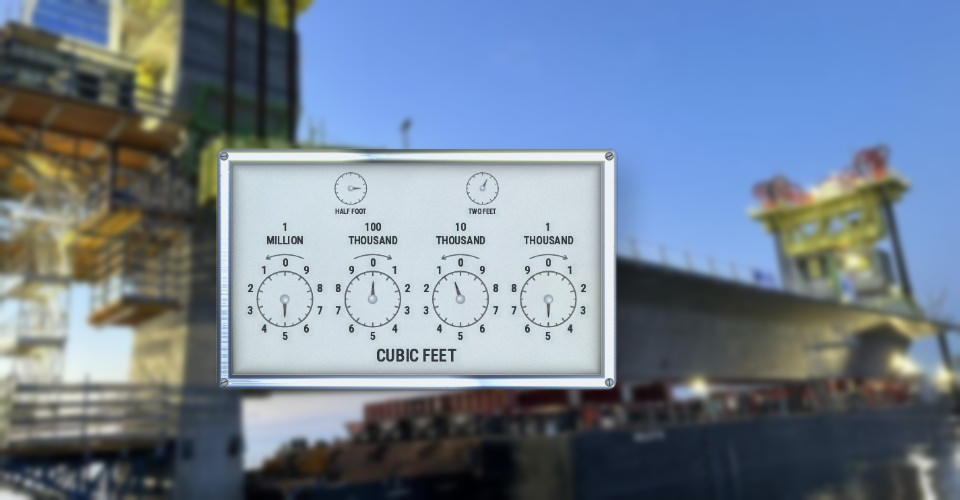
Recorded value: 500500 ft³
